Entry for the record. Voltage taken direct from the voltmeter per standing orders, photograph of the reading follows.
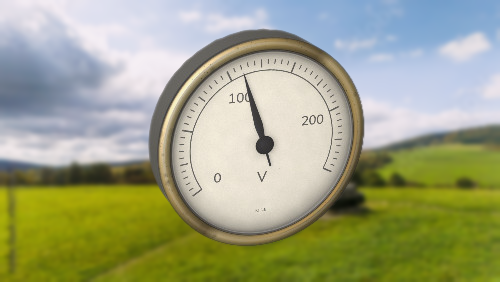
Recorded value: 110 V
